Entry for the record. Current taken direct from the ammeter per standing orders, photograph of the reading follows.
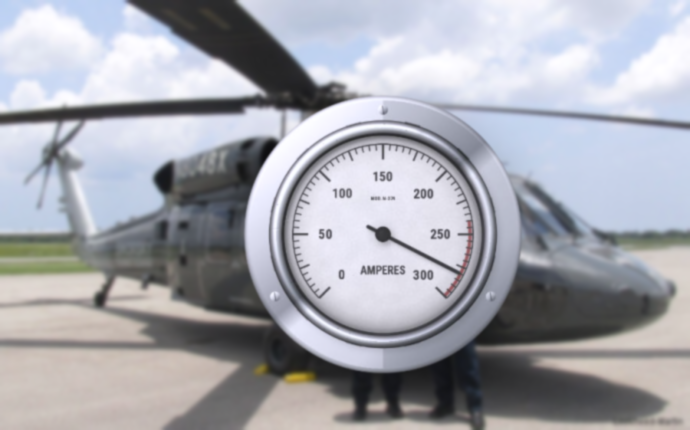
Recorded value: 280 A
